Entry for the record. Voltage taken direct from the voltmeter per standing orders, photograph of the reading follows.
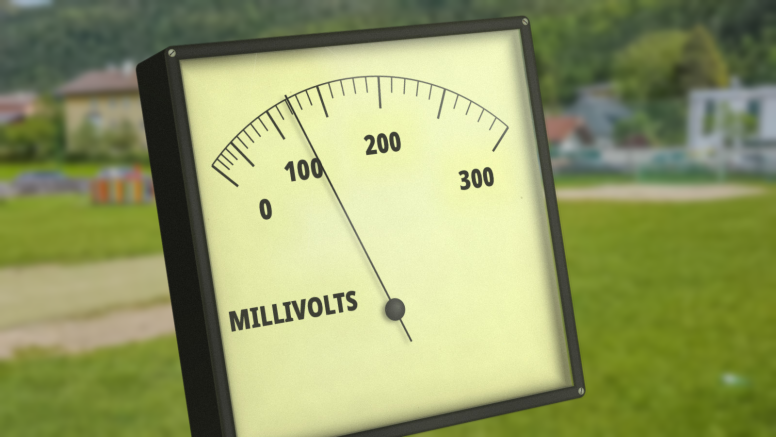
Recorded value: 120 mV
